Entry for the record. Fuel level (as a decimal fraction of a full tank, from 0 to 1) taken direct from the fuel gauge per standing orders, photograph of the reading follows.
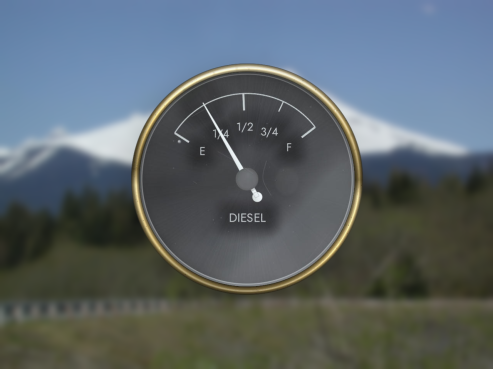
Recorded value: 0.25
